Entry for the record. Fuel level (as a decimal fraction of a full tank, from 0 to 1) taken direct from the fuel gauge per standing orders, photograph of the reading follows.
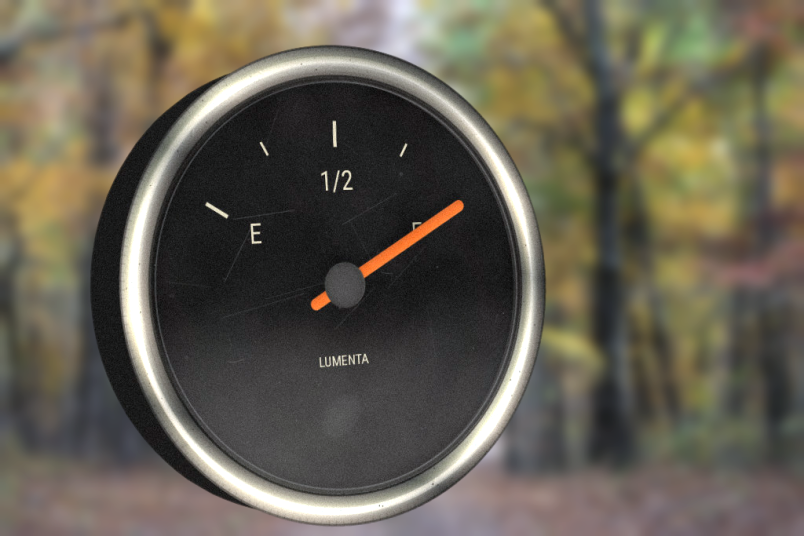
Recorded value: 1
